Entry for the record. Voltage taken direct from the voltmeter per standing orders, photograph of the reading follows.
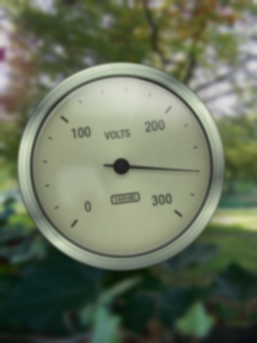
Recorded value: 260 V
